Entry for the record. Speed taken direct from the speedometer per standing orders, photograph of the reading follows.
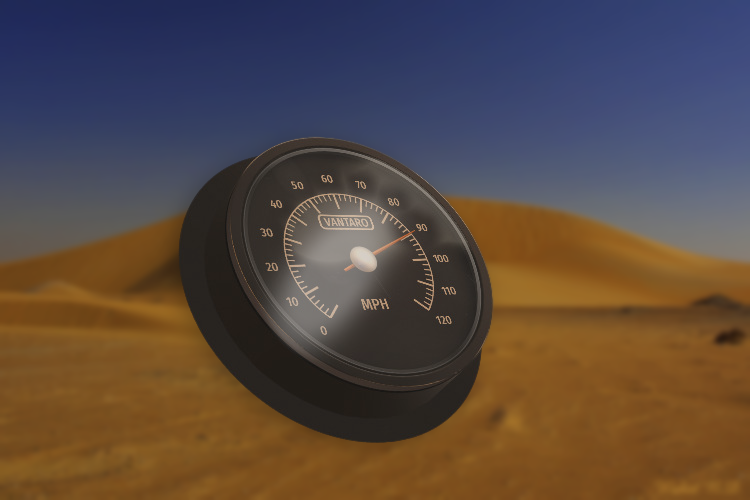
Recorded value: 90 mph
